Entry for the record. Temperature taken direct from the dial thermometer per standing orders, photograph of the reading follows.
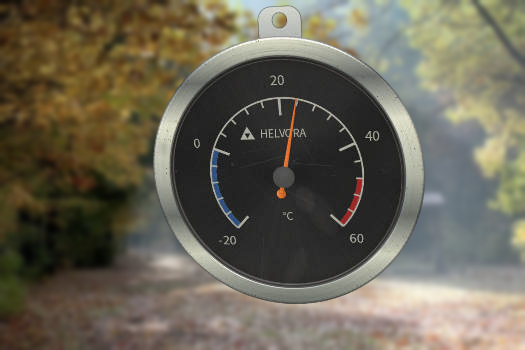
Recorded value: 24 °C
